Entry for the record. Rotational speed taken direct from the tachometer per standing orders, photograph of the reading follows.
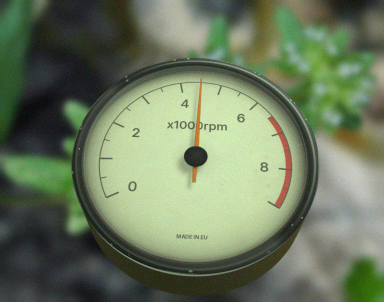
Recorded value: 4500 rpm
